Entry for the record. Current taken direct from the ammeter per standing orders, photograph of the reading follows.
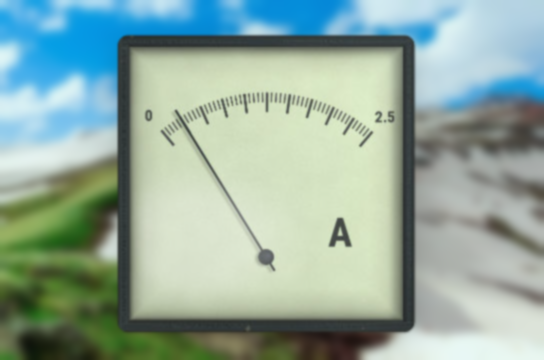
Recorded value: 0.25 A
